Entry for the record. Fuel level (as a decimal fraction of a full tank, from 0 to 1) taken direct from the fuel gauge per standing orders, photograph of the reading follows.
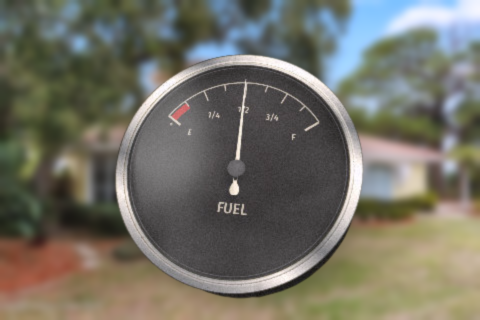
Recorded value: 0.5
